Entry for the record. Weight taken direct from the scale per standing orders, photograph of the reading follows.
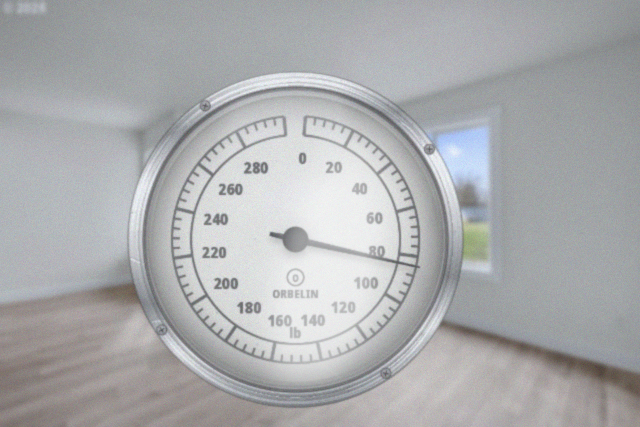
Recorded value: 84 lb
